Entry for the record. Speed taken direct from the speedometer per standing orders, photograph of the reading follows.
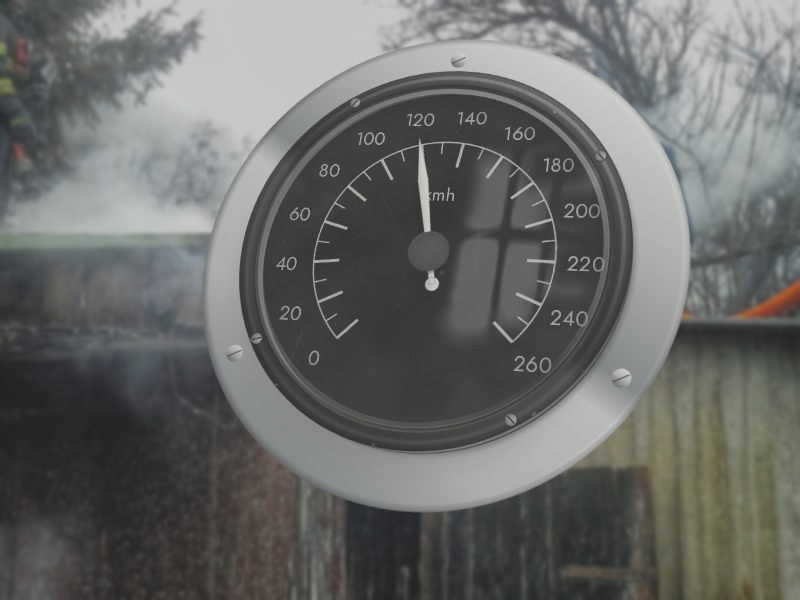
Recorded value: 120 km/h
